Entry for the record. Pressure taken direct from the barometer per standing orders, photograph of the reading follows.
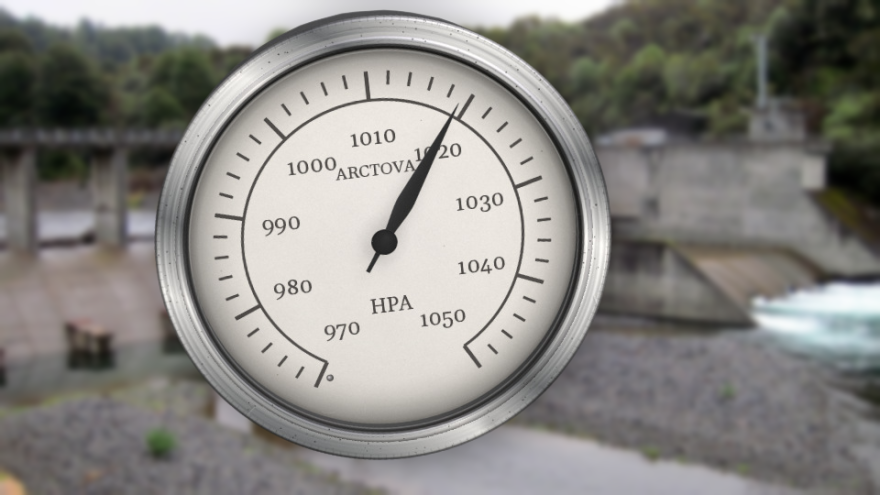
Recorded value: 1019 hPa
